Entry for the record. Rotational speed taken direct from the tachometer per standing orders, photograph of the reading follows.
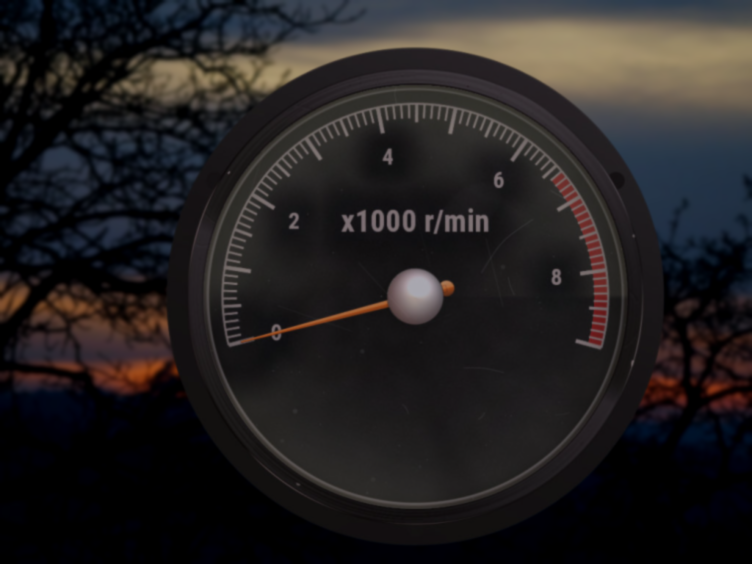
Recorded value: 0 rpm
